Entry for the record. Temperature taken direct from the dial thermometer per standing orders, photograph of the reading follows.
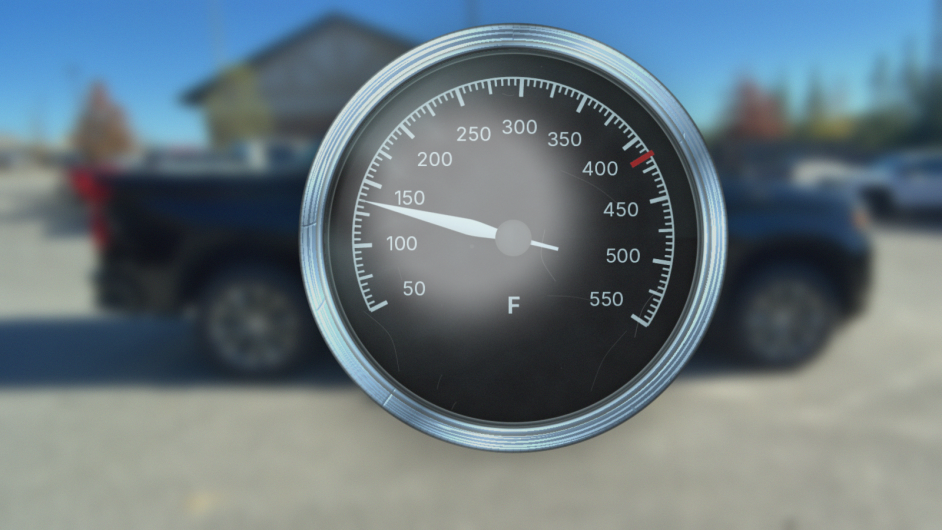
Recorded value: 135 °F
